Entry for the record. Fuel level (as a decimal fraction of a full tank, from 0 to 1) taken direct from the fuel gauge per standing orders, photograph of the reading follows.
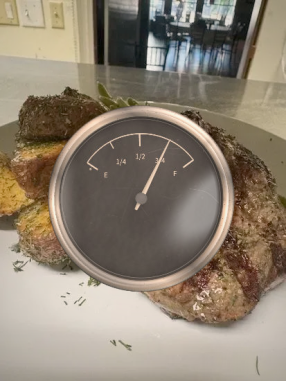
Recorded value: 0.75
